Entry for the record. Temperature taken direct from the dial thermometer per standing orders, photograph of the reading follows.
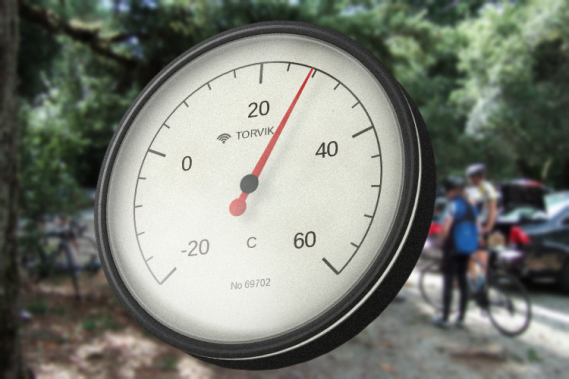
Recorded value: 28 °C
